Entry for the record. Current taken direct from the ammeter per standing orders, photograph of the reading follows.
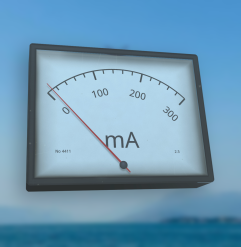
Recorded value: 10 mA
